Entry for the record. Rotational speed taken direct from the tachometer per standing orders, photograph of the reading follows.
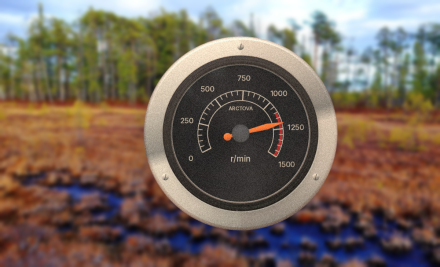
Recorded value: 1200 rpm
